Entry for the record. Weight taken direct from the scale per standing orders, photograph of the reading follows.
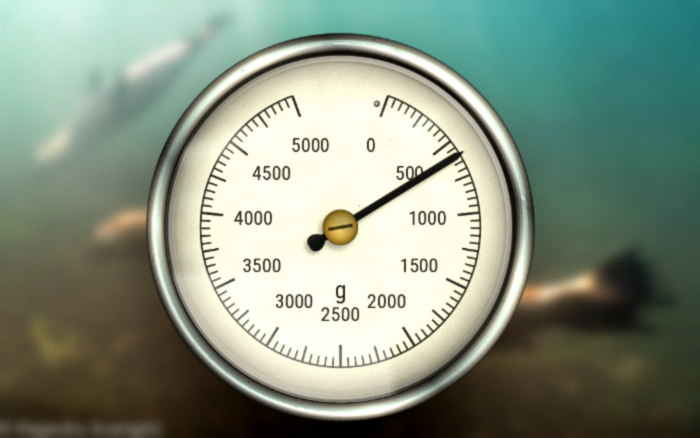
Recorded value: 600 g
